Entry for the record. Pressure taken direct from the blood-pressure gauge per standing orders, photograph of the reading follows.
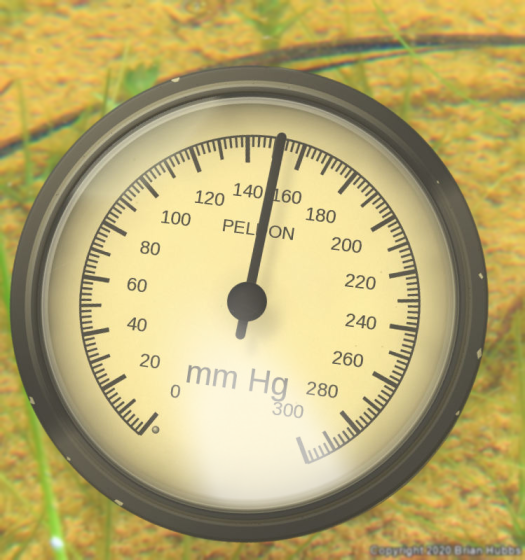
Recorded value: 152 mmHg
